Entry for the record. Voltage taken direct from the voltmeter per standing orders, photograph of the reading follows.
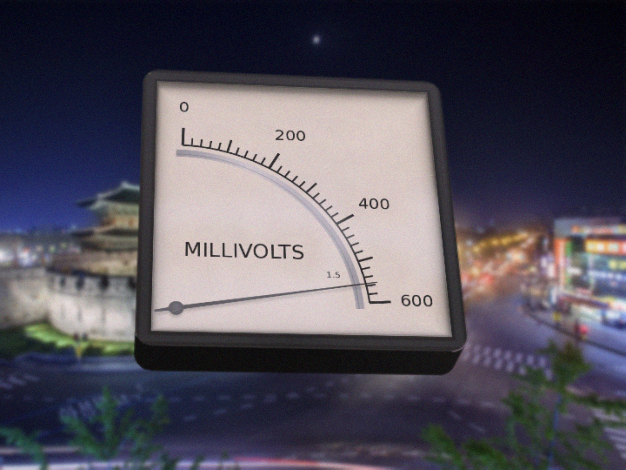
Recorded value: 560 mV
